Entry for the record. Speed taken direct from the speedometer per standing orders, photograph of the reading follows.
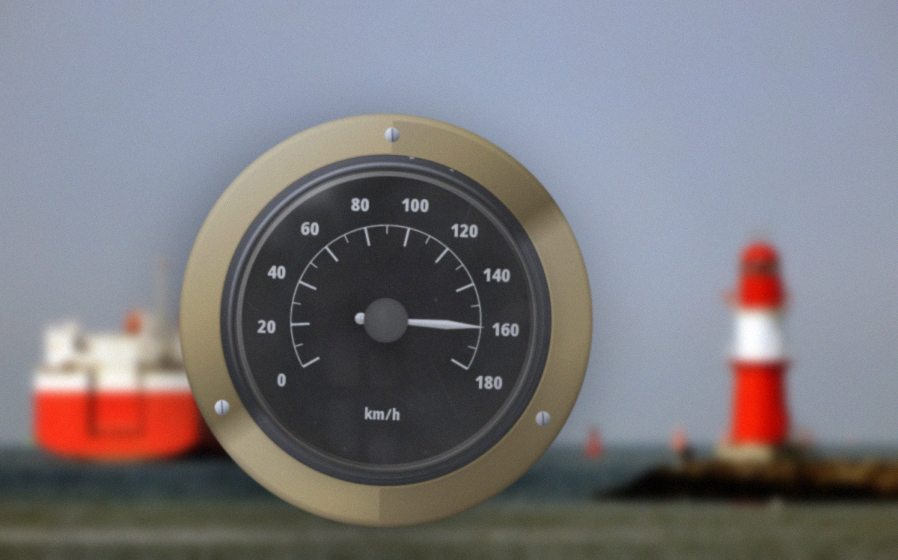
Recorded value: 160 km/h
